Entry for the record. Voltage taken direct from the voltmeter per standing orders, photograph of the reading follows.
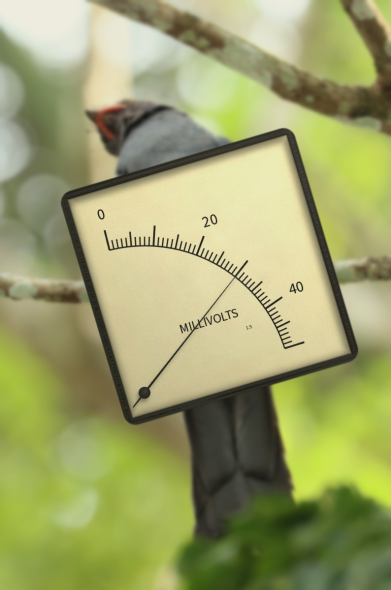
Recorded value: 30 mV
